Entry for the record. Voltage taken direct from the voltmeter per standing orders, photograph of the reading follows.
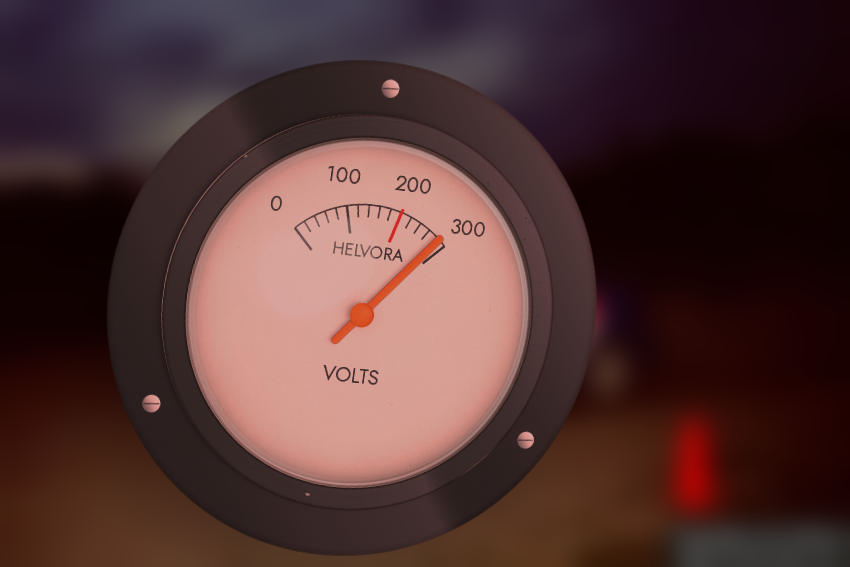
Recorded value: 280 V
